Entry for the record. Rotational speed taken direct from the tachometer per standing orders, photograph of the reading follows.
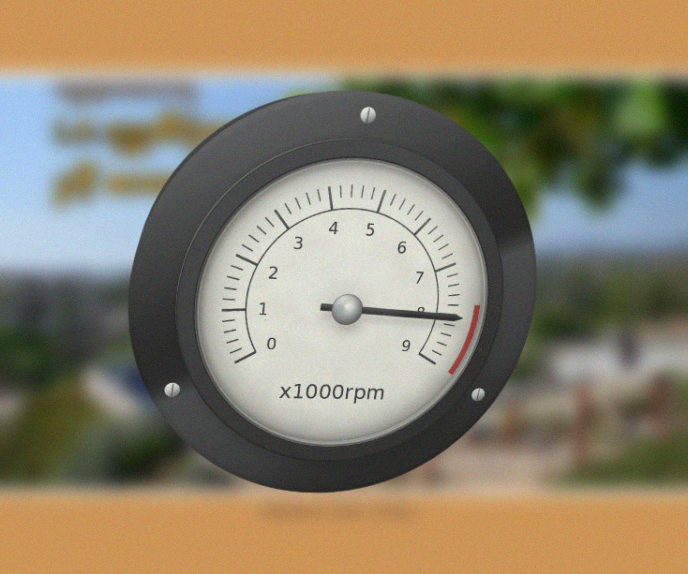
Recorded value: 8000 rpm
